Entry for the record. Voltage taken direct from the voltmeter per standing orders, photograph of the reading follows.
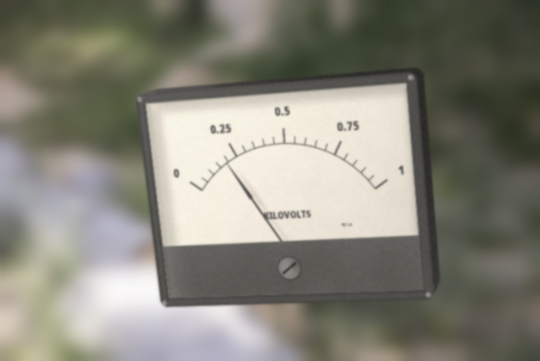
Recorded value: 0.2 kV
